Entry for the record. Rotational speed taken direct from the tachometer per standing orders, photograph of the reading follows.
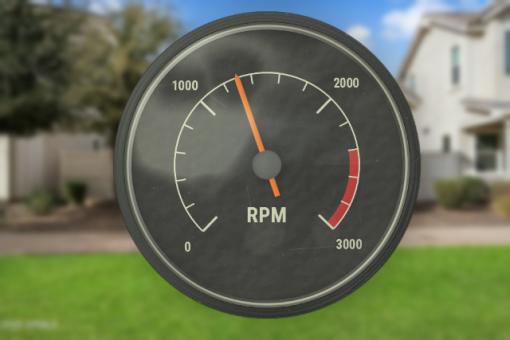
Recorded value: 1300 rpm
